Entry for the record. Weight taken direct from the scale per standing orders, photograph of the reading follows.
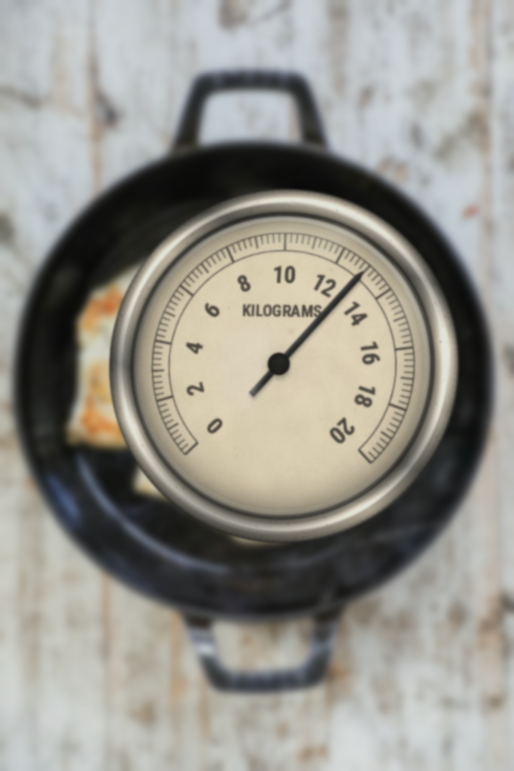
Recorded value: 13 kg
